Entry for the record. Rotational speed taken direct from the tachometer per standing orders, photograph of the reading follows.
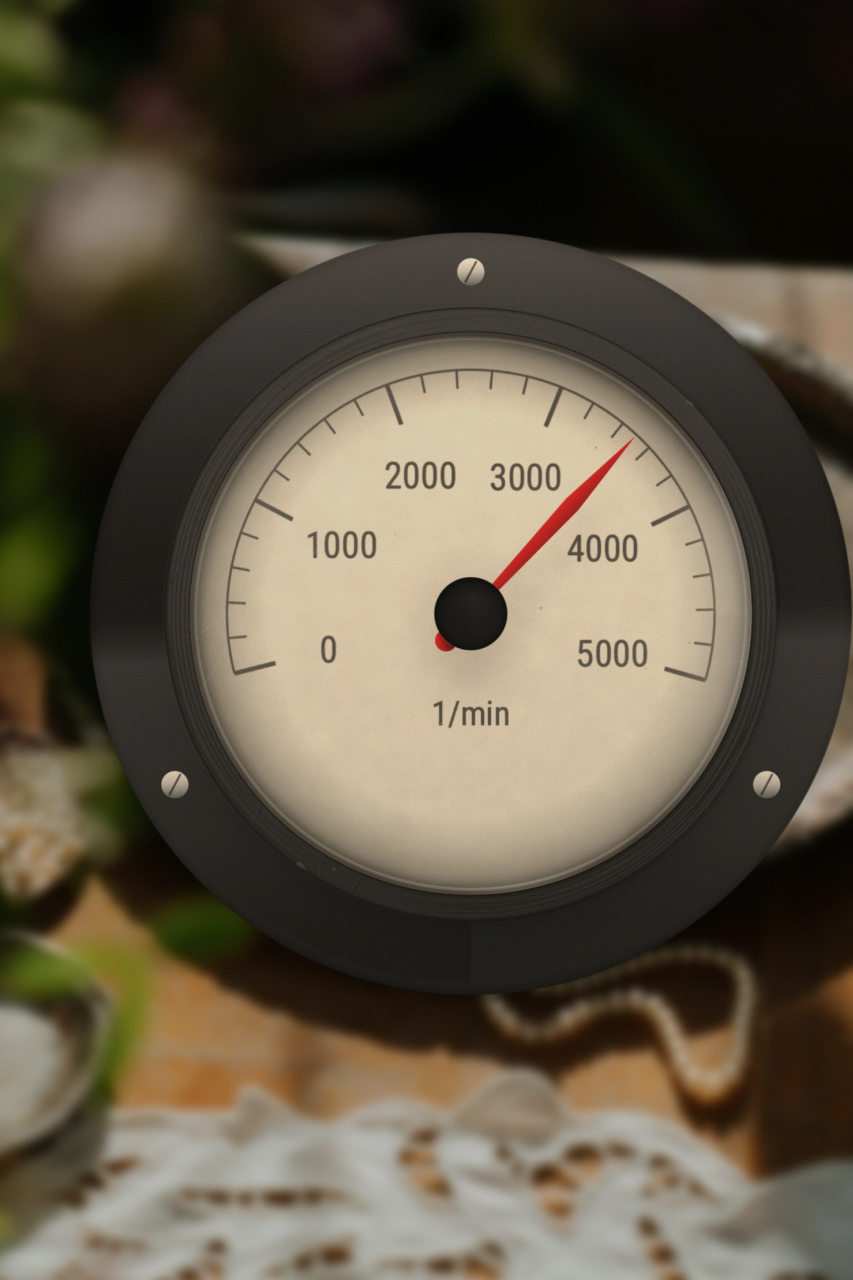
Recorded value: 3500 rpm
